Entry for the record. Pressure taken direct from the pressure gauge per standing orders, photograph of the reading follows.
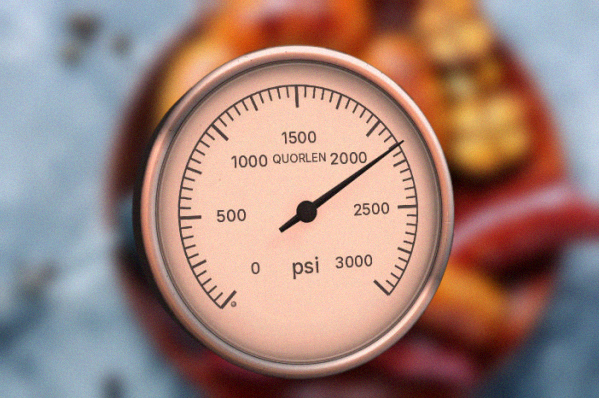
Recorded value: 2150 psi
